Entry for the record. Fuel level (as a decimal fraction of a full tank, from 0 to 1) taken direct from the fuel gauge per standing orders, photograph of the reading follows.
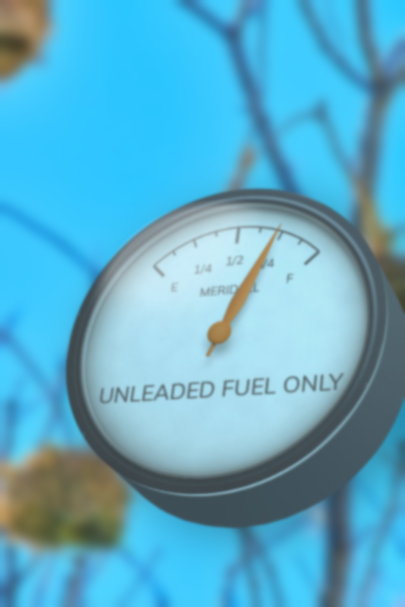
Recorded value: 0.75
